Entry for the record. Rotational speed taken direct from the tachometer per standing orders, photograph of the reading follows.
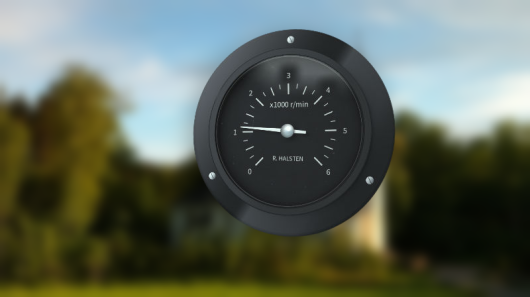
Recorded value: 1125 rpm
